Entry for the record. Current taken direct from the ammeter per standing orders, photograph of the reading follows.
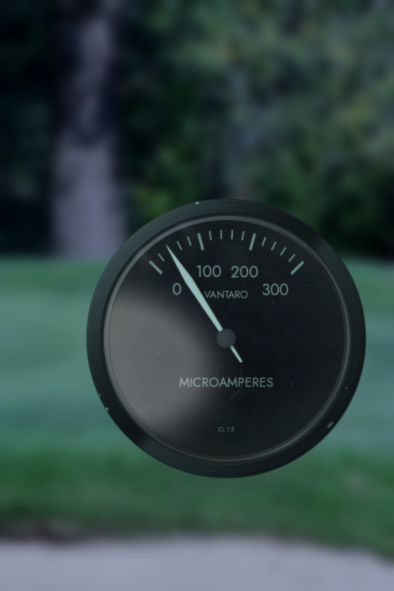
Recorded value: 40 µA
